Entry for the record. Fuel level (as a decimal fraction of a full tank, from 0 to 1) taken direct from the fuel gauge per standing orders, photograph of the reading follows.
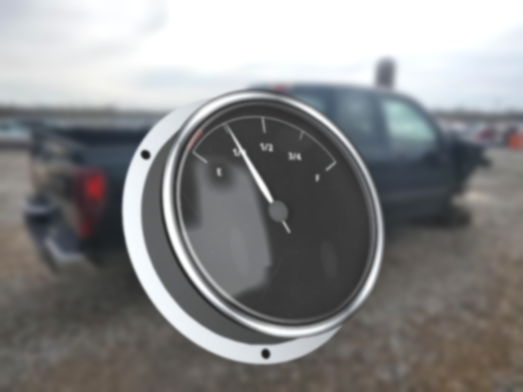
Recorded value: 0.25
